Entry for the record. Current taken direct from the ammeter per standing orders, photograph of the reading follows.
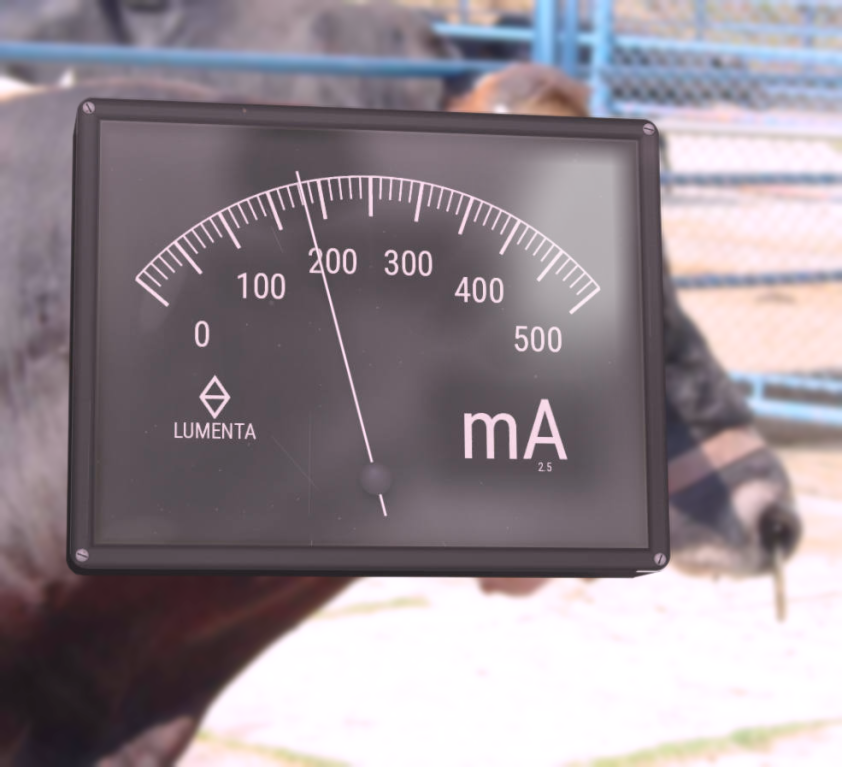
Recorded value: 180 mA
